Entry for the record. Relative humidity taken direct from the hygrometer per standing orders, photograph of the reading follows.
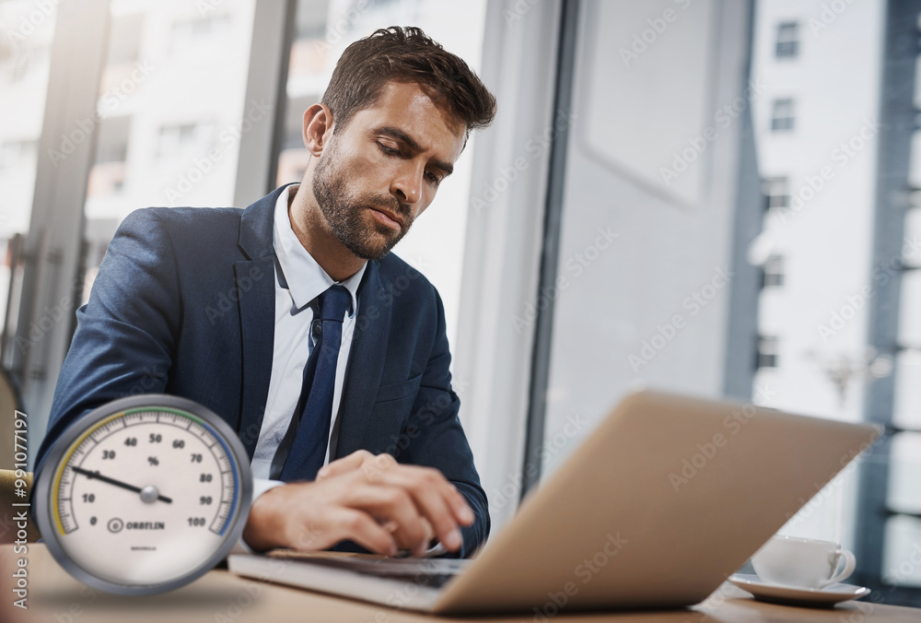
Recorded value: 20 %
